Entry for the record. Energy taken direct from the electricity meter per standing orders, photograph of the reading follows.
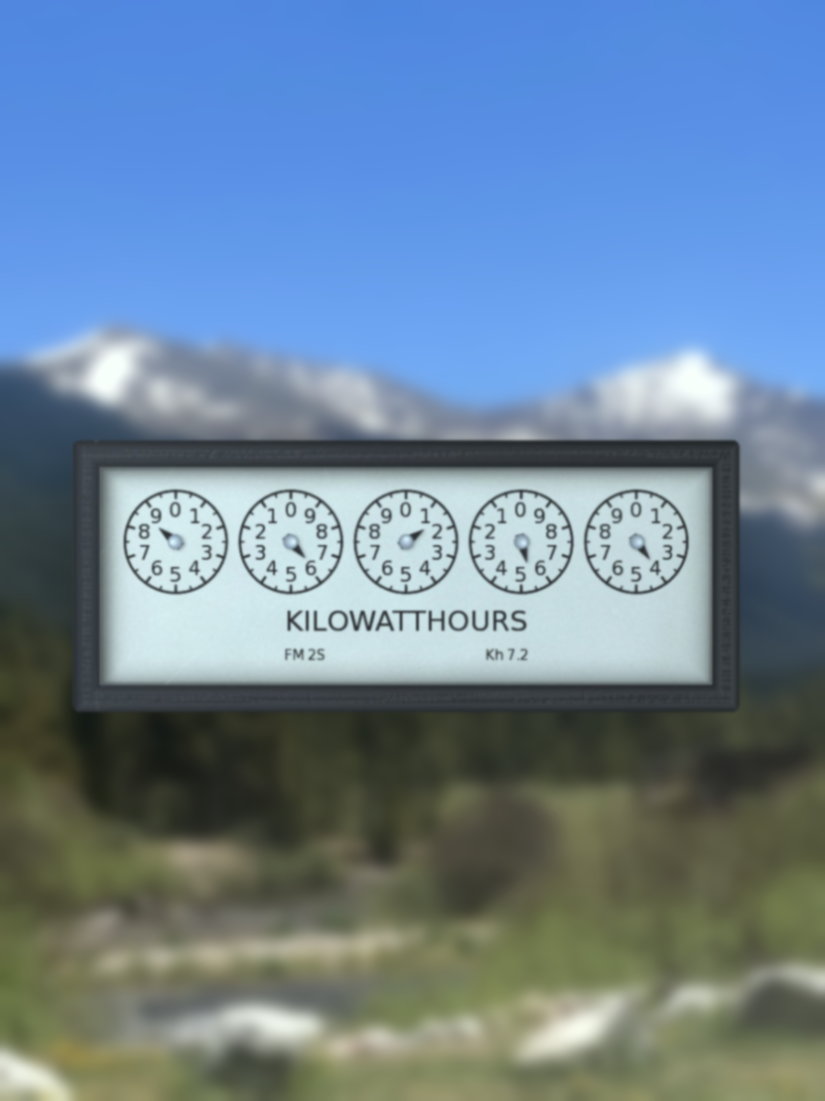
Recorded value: 86154 kWh
